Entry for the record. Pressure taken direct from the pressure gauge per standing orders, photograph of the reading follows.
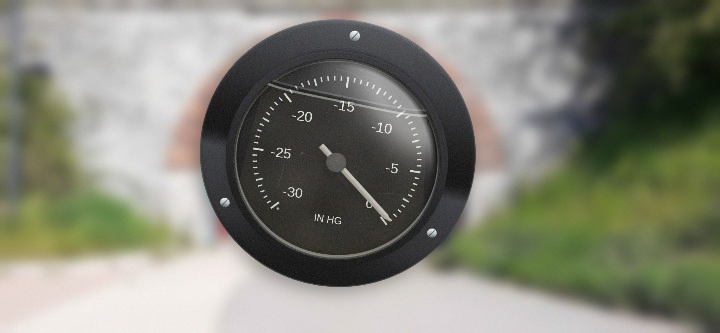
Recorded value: -0.5 inHg
